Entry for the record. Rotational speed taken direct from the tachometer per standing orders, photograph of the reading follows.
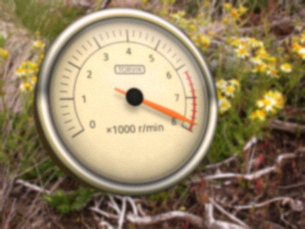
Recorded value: 7800 rpm
